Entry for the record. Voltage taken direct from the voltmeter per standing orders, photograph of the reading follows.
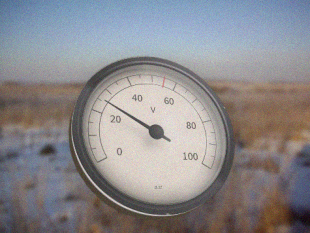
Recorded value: 25 V
